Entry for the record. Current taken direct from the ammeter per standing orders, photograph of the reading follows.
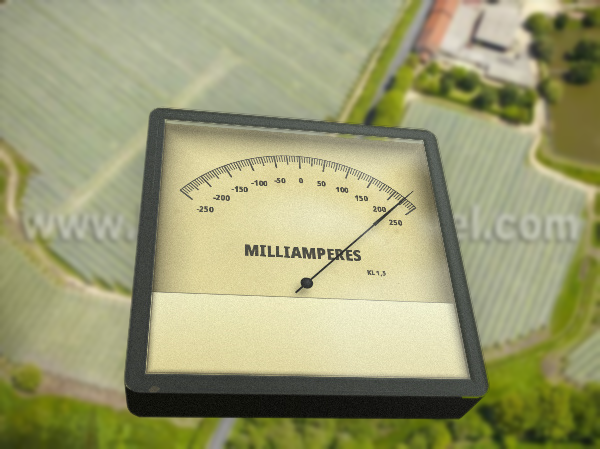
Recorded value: 225 mA
